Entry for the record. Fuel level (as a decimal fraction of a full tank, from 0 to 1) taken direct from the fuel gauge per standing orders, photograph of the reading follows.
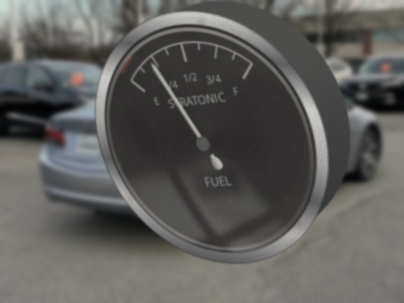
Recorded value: 0.25
